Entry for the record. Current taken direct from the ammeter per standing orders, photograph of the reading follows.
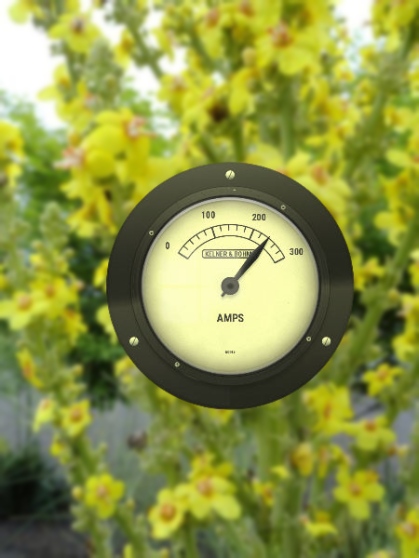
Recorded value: 240 A
